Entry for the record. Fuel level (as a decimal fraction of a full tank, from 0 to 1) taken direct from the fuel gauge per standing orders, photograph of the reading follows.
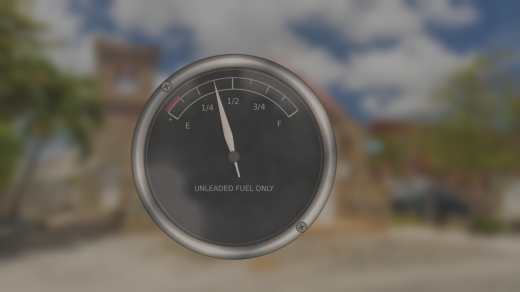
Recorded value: 0.375
